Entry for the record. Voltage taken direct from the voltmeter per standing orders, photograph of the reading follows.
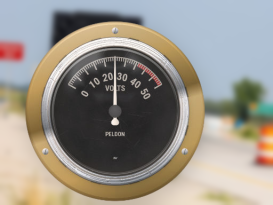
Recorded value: 25 V
